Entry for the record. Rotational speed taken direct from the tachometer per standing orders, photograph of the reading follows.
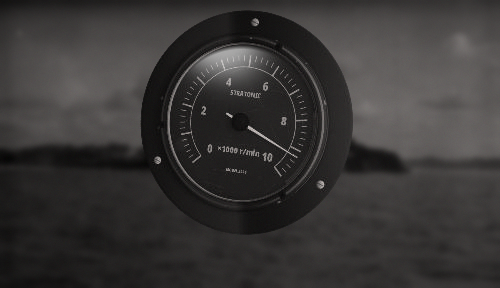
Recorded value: 9200 rpm
